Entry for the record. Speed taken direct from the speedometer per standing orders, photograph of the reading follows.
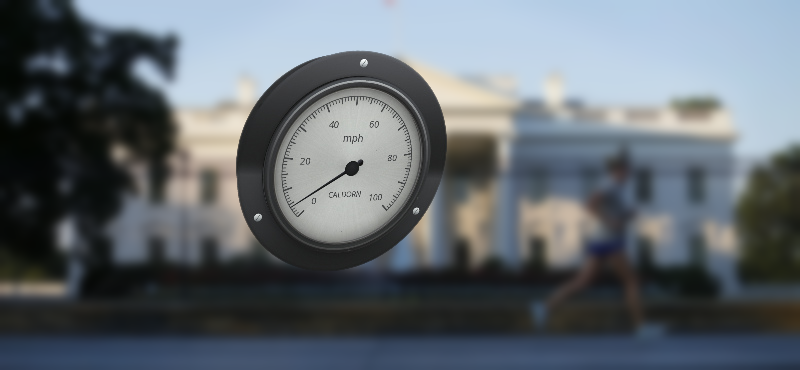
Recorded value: 5 mph
